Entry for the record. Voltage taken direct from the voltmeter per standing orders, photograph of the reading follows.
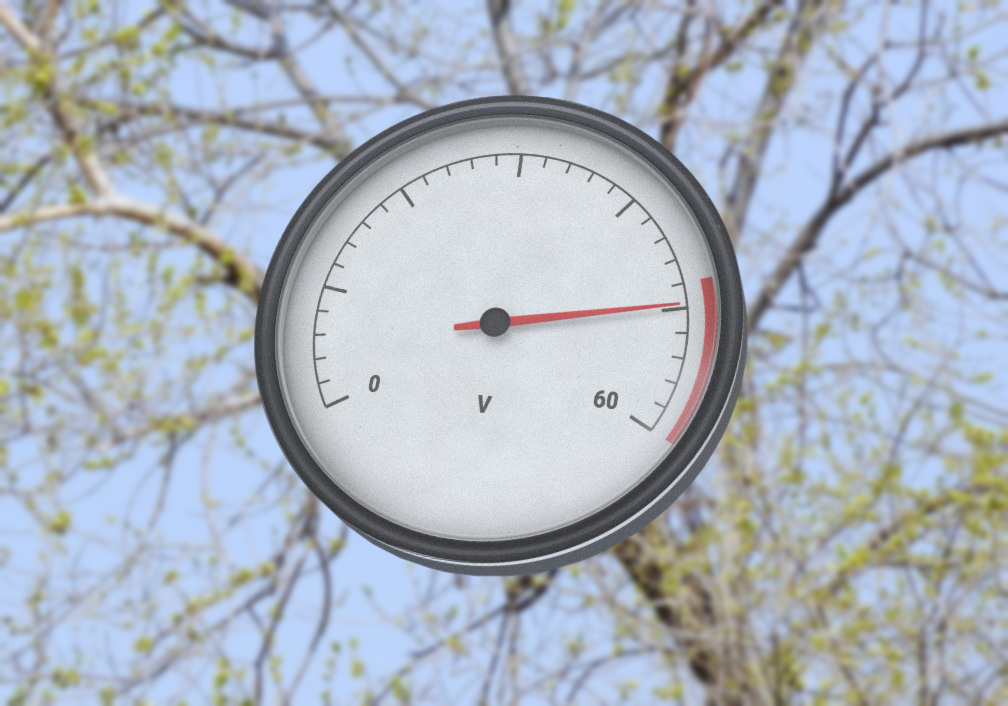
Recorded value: 50 V
